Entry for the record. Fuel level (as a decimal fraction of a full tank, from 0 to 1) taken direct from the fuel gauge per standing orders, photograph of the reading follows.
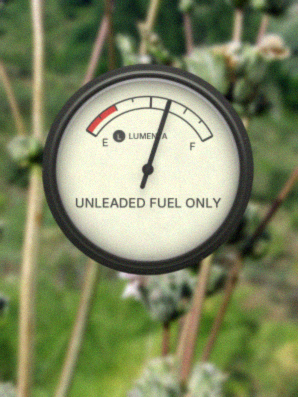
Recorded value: 0.625
